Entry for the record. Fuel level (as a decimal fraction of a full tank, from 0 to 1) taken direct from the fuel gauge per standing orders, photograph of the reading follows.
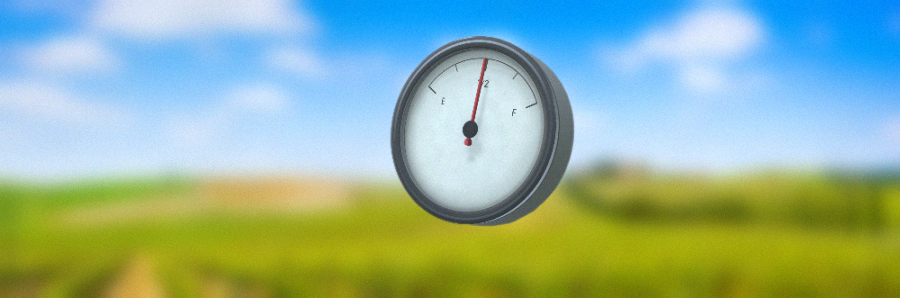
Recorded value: 0.5
